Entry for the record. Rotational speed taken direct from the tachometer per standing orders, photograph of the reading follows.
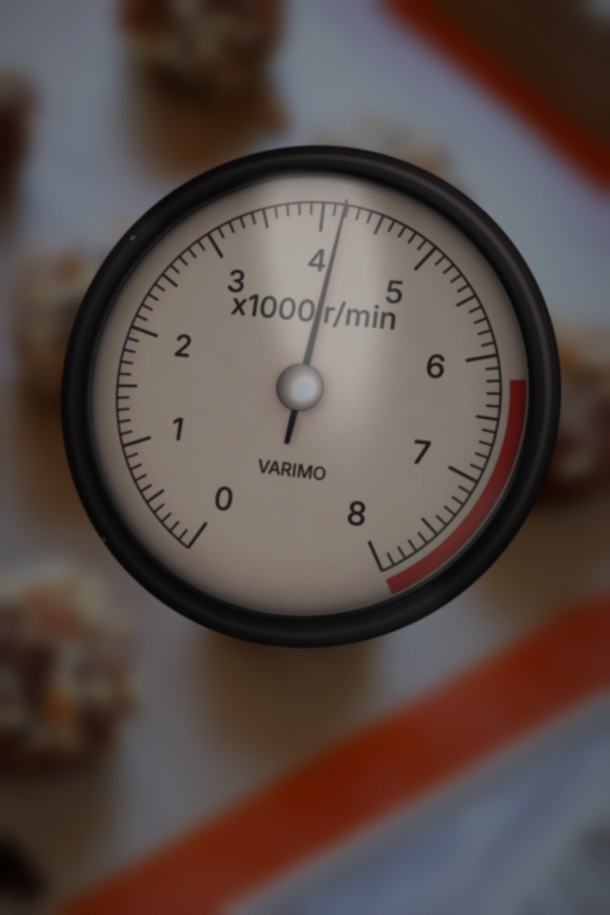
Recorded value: 4200 rpm
